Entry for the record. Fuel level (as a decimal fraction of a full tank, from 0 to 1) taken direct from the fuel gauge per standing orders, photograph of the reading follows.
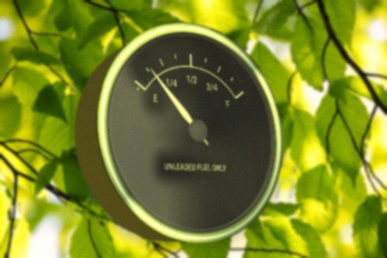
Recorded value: 0.125
